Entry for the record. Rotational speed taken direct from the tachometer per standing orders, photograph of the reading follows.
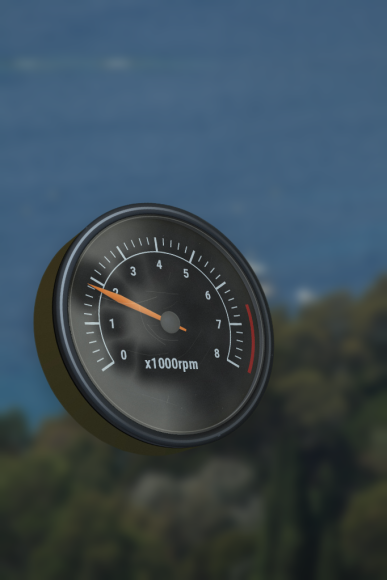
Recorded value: 1800 rpm
